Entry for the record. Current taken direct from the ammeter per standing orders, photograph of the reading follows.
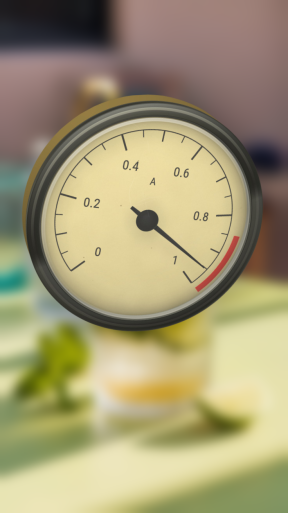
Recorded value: 0.95 A
